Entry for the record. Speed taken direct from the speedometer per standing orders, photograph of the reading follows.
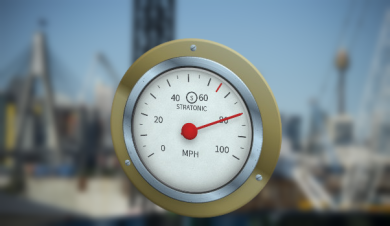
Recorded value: 80 mph
